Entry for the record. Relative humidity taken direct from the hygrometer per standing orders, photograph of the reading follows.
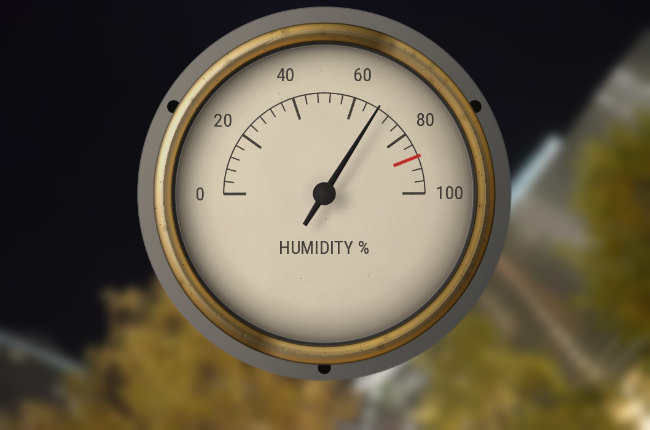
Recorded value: 68 %
